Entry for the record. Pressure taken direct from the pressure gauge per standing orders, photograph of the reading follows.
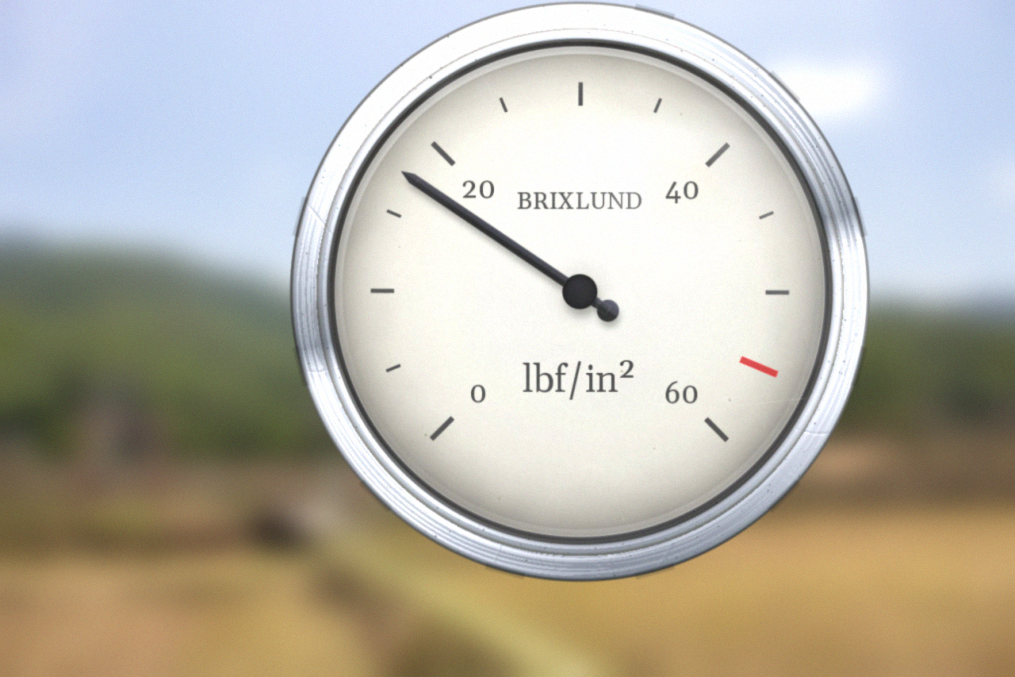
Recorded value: 17.5 psi
